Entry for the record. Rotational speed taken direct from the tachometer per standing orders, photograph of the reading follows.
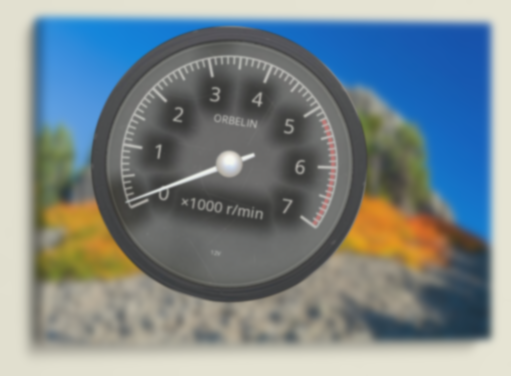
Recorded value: 100 rpm
